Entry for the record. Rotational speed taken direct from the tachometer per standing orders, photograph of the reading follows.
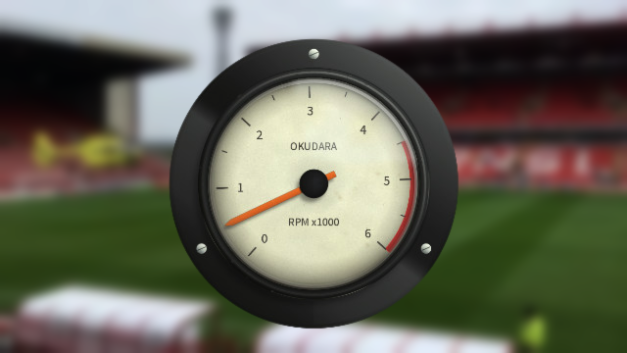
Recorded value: 500 rpm
